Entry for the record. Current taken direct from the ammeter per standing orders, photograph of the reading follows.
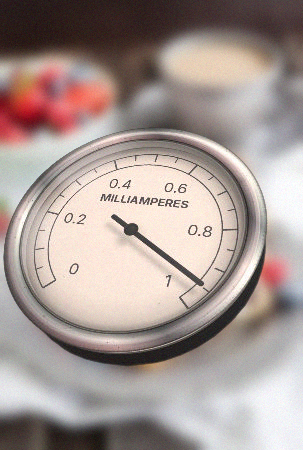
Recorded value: 0.95 mA
